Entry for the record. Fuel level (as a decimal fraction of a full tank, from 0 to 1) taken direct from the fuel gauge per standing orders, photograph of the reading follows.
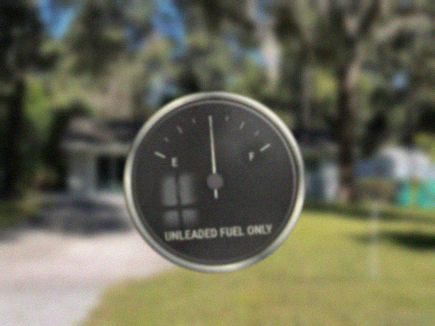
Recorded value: 0.5
